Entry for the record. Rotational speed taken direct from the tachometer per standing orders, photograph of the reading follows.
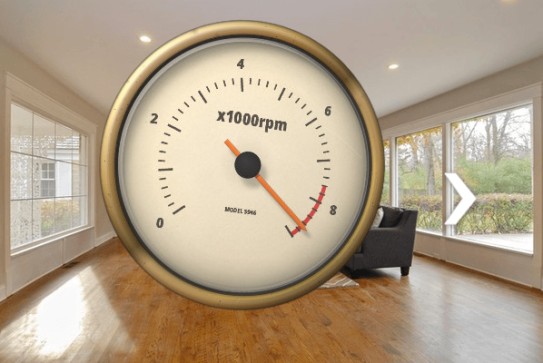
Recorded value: 8700 rpm
